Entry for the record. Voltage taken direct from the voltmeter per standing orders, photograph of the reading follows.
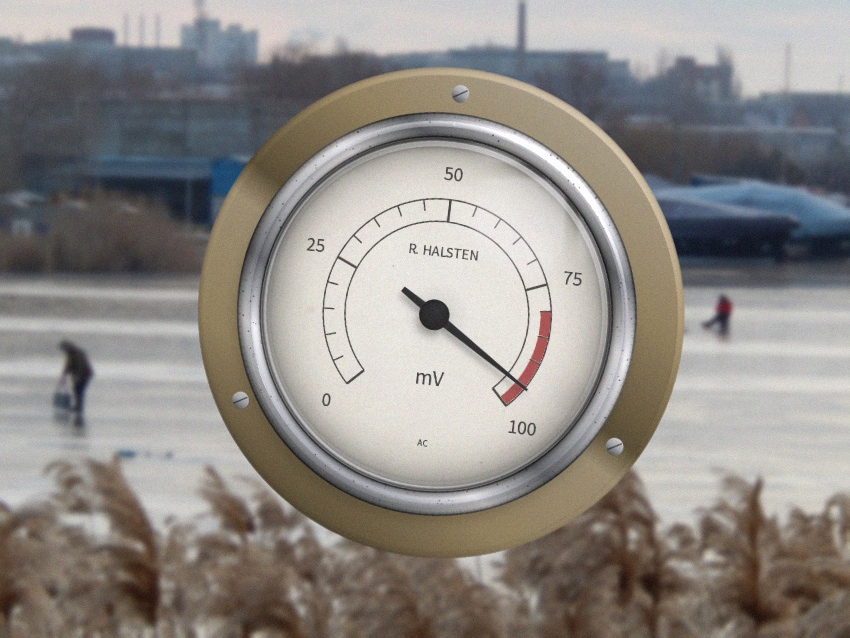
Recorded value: 95 mV
